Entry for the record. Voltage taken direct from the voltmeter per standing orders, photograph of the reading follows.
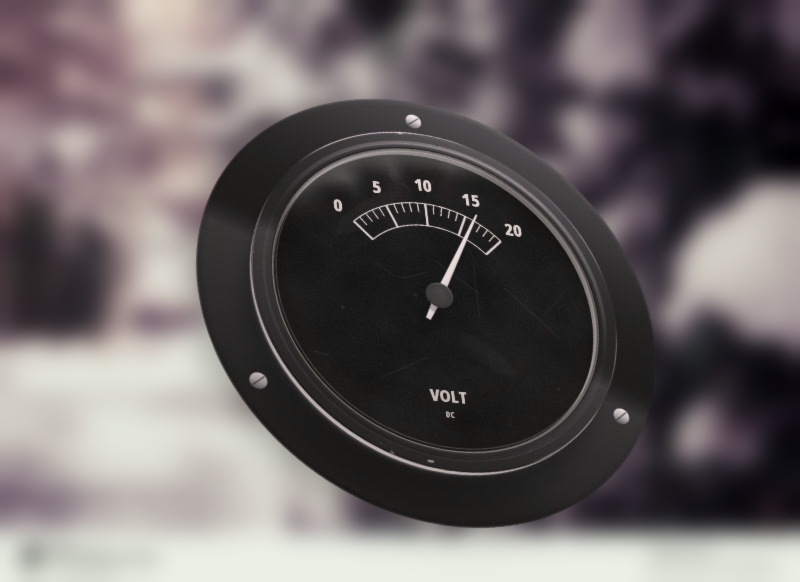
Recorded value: 16 V
